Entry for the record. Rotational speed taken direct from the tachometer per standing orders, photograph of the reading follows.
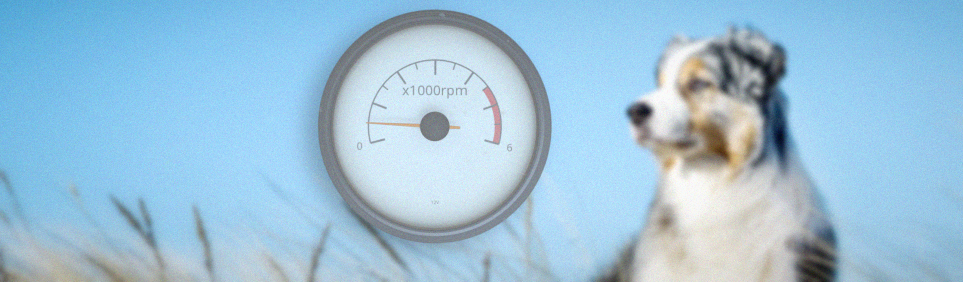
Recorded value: 500 rpm
